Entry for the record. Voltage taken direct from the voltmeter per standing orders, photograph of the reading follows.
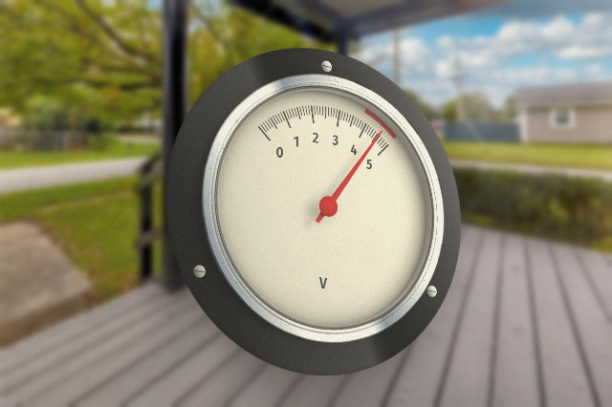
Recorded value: 4.5 V
